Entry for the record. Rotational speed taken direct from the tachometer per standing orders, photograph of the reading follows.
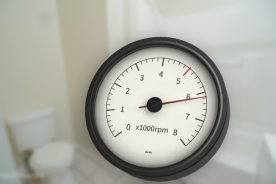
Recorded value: 6200 rpm
